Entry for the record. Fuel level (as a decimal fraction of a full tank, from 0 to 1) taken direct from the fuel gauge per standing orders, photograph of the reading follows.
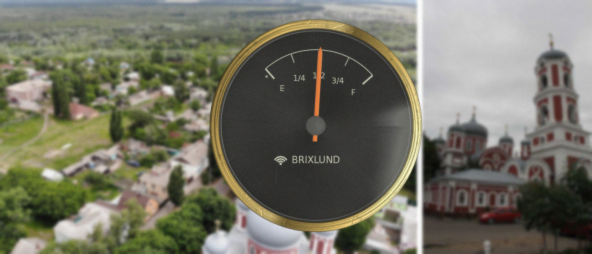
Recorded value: 0.5
